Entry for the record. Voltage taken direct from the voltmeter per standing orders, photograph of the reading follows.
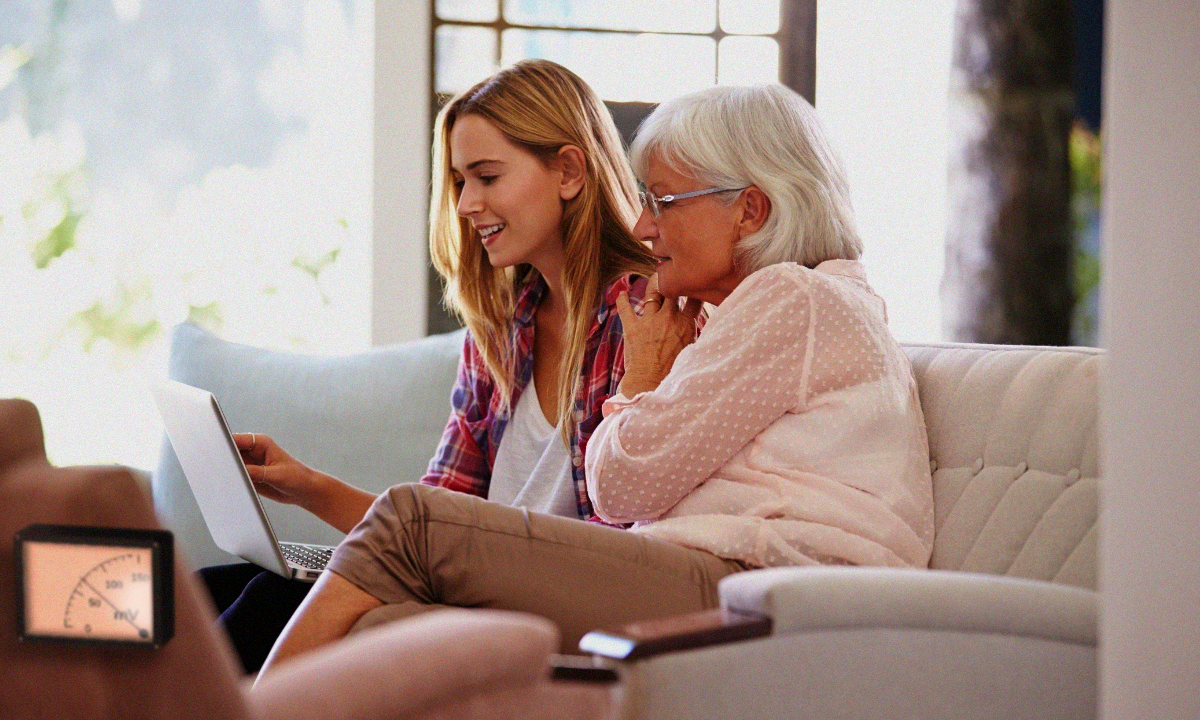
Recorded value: 70 mV
